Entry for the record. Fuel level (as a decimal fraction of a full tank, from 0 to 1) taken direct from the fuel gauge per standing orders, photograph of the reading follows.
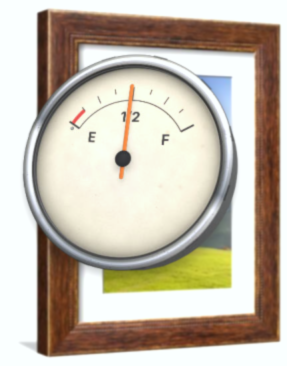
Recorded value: 0.5
